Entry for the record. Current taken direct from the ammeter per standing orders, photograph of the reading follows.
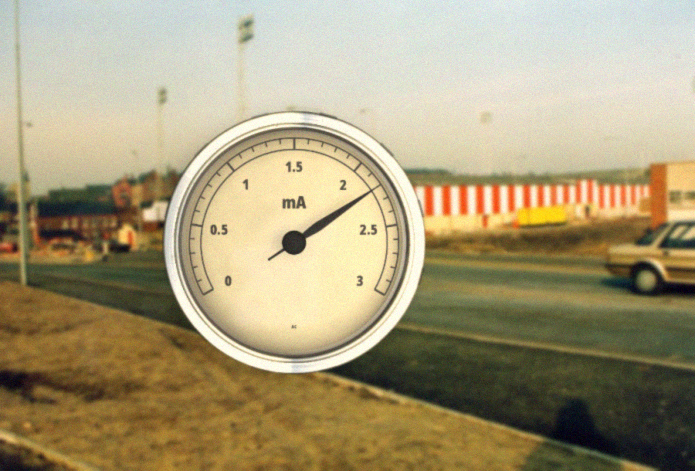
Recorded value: 2.2 mA
